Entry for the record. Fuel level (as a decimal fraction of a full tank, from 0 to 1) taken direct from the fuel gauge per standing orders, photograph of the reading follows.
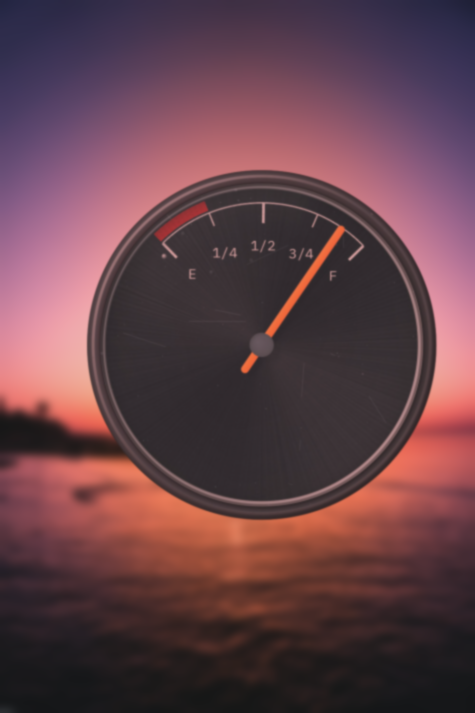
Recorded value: 0.875
